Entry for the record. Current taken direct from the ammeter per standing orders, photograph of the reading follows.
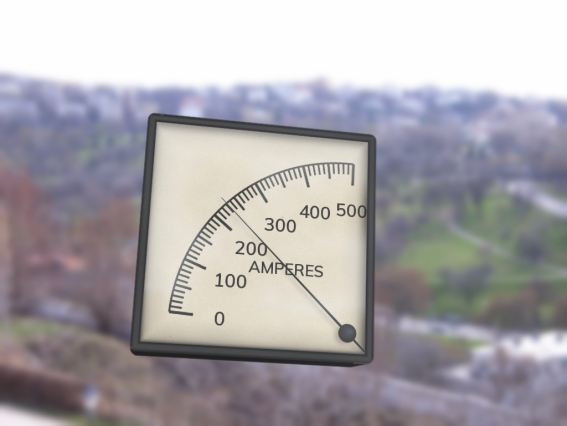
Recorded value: 230 A
